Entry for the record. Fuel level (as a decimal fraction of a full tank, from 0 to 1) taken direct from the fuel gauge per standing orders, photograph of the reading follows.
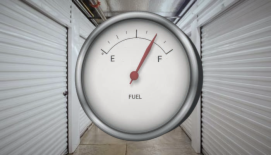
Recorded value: 0.75
